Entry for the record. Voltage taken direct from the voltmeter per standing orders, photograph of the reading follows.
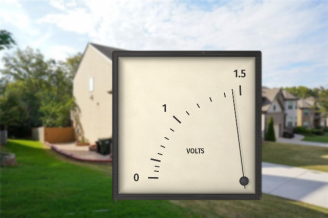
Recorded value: 1.45 V
